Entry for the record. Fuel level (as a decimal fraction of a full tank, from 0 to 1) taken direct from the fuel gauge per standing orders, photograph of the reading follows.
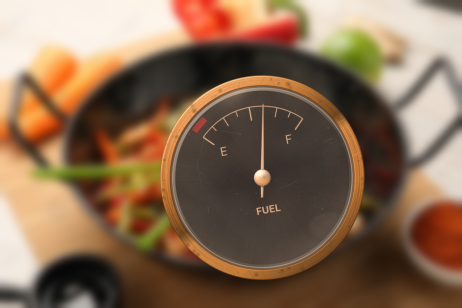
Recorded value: 0.625
